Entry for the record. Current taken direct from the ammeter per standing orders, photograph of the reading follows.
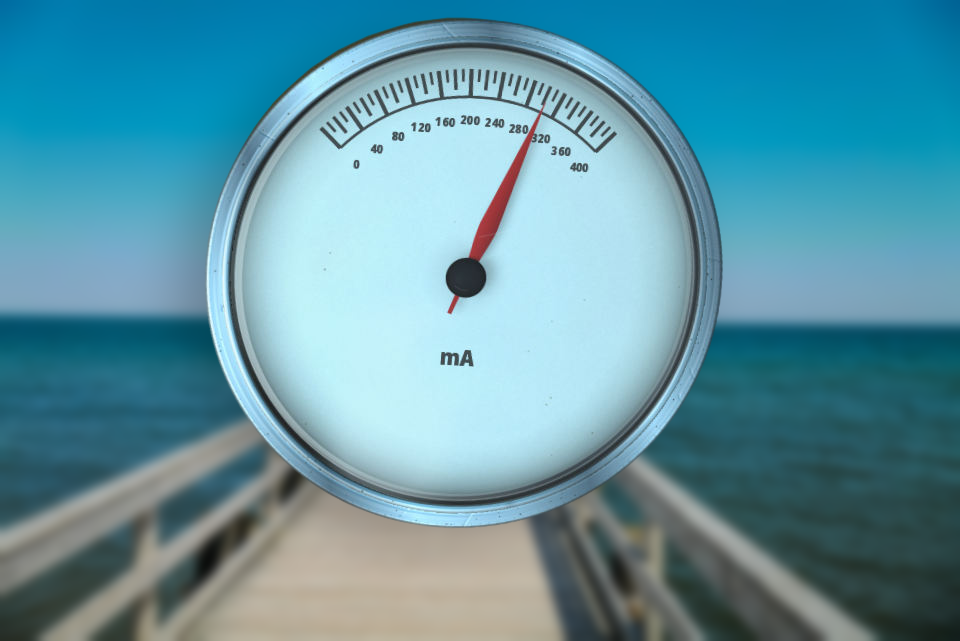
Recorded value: 300 mA
